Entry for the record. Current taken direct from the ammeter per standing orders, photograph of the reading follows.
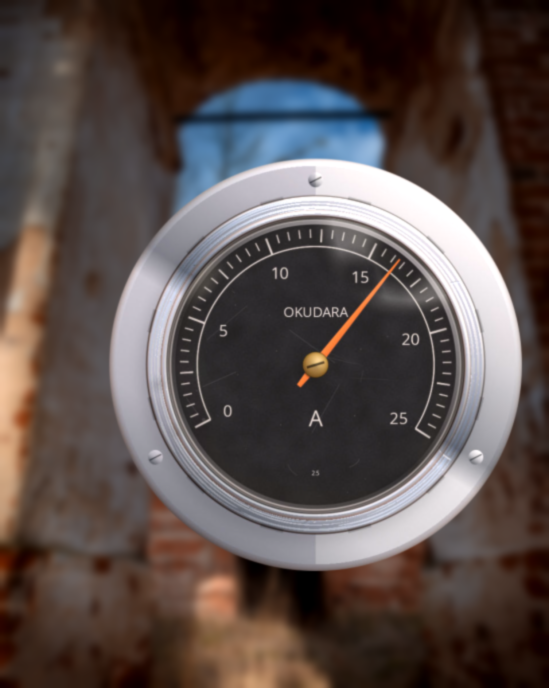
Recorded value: 16.25 A
